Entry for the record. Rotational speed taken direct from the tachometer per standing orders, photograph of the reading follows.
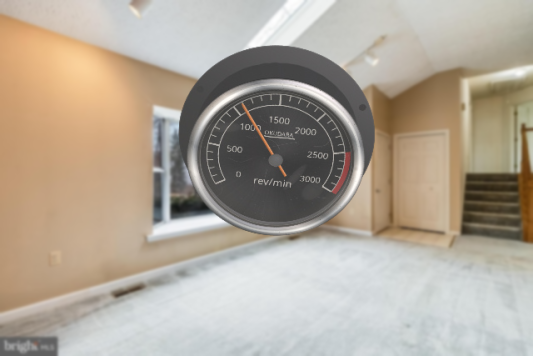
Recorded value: 1100 rpm
